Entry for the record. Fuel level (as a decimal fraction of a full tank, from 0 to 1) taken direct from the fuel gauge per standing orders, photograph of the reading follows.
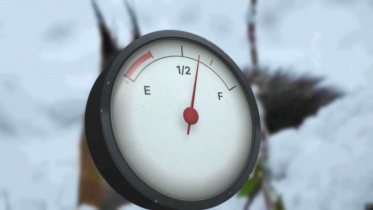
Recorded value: 0.625
